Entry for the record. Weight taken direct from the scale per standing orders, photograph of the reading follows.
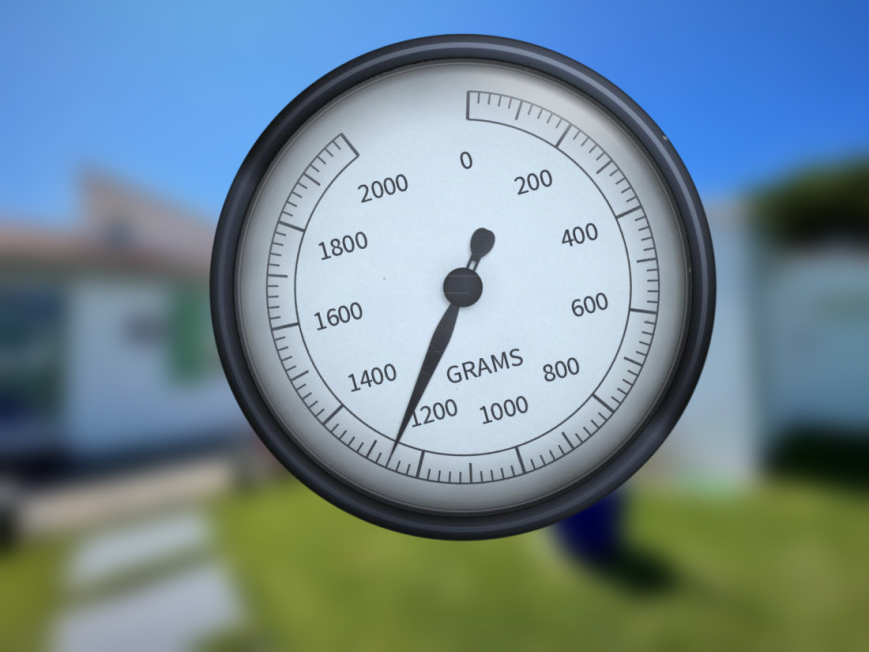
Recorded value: 1260 g
